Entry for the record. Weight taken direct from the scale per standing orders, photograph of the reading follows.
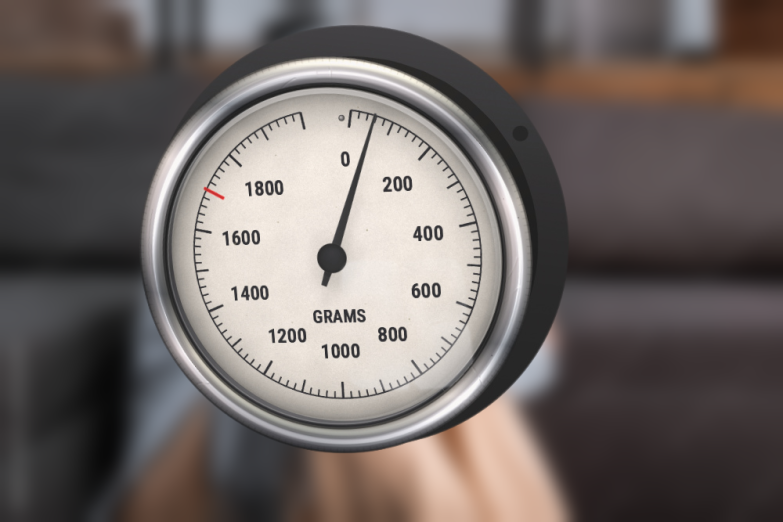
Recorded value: 60 g
